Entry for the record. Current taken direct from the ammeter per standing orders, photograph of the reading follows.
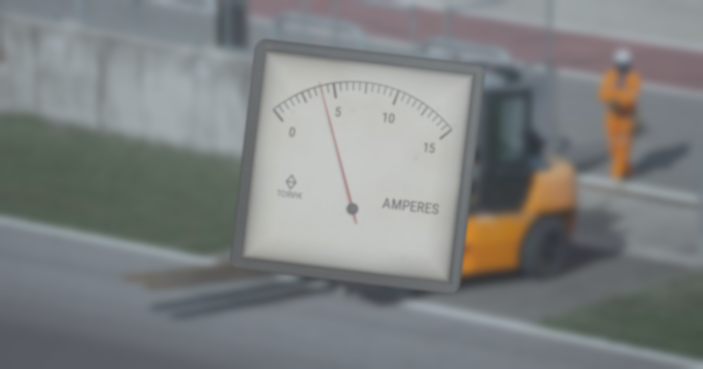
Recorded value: 4 A
